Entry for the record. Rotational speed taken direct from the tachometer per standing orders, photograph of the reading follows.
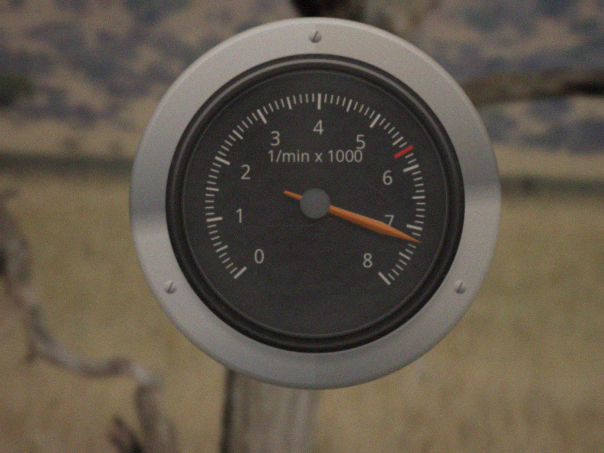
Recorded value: 7200 rpm
